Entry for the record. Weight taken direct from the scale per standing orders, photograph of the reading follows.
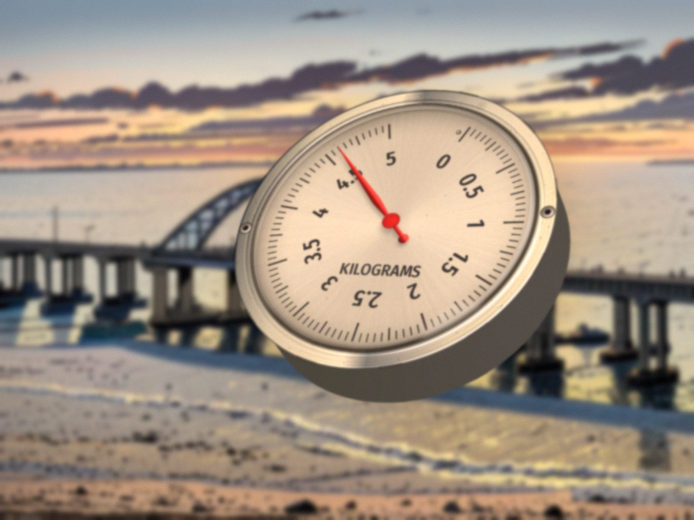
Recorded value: 4.6 kg
